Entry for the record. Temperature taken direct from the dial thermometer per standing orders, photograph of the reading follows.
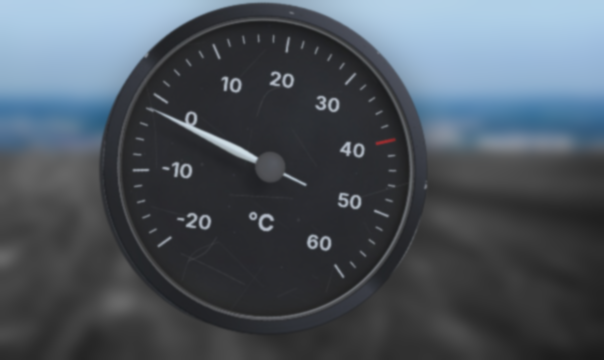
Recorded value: -2 °C
